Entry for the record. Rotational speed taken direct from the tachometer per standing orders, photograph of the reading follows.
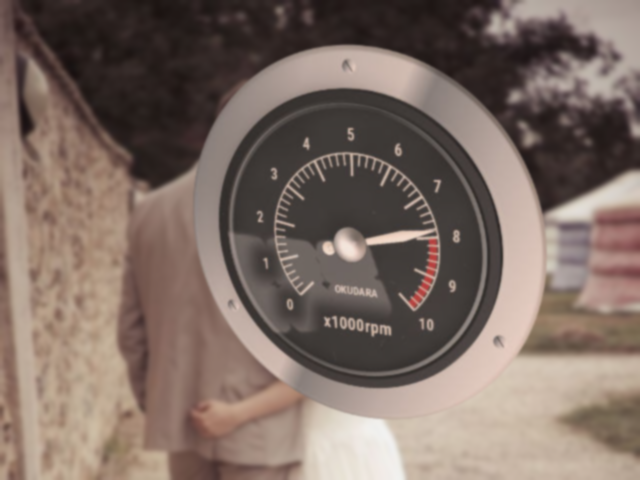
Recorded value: 7800 rpm
